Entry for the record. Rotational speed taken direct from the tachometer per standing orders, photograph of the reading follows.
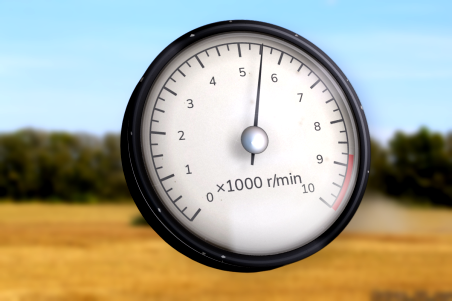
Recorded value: 5500 rpm
